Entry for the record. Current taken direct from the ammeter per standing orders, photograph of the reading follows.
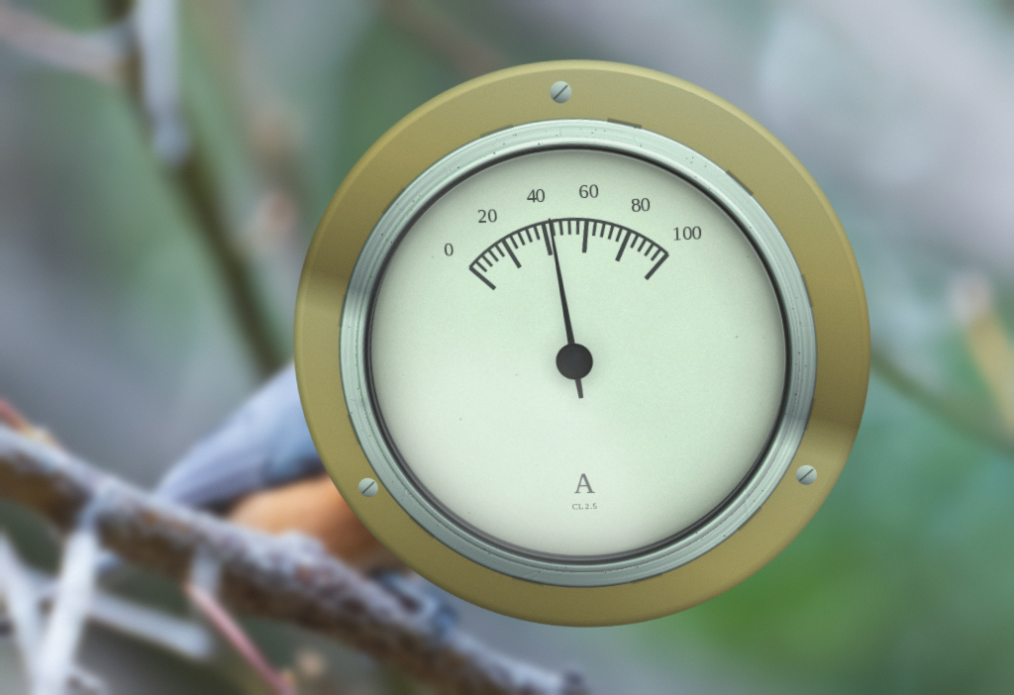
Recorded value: 44 A
